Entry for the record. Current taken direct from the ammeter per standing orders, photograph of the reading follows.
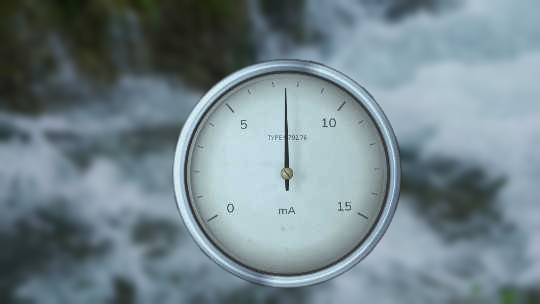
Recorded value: 7.5 mA
